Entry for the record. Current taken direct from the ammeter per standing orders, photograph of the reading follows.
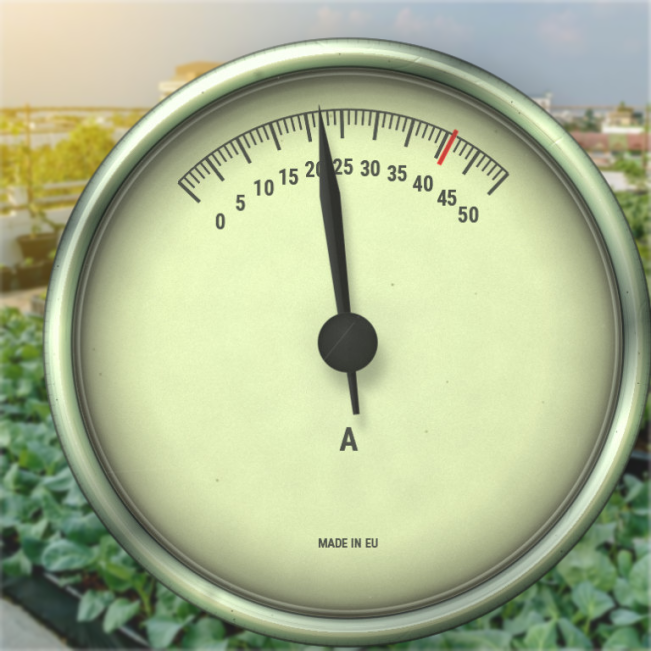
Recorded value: 22 A
